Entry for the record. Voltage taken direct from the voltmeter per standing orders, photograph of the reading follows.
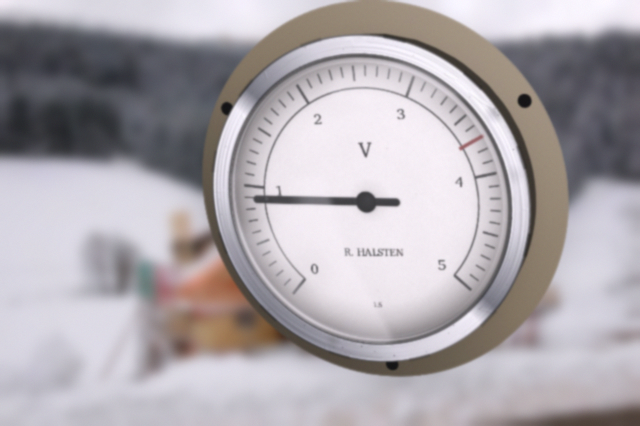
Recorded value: 0.9 V
